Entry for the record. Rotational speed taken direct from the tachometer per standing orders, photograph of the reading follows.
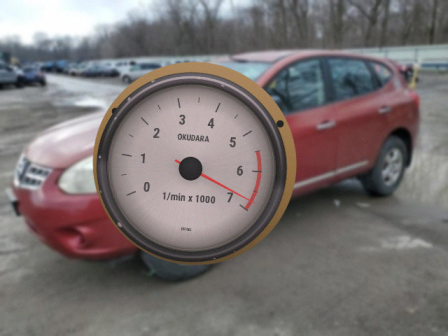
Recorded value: 6750 rpm
